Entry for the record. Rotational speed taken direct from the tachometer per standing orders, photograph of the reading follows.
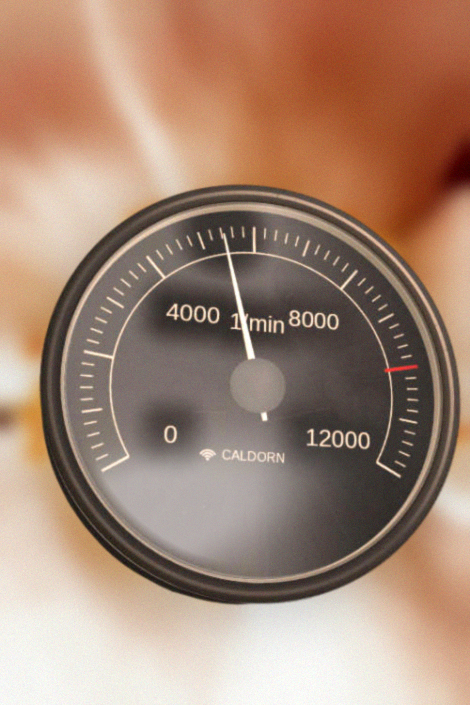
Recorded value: 5400 rpm
